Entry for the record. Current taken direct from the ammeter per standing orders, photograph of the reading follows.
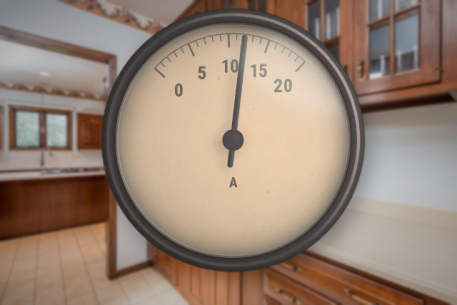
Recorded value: 12 A
